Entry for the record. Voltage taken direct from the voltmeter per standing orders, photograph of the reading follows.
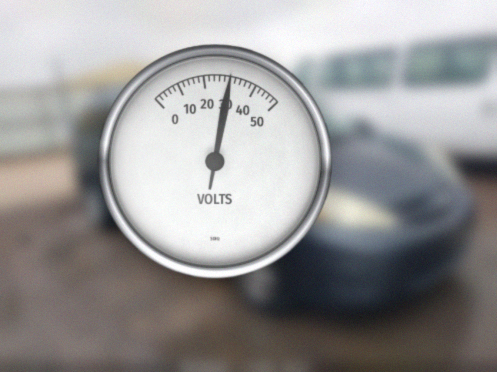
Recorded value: 30 V
